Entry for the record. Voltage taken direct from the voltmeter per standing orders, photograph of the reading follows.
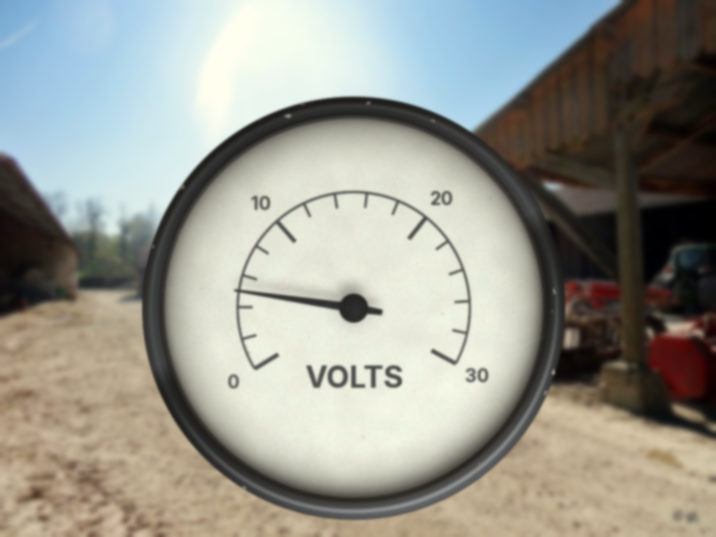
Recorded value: 5 V
